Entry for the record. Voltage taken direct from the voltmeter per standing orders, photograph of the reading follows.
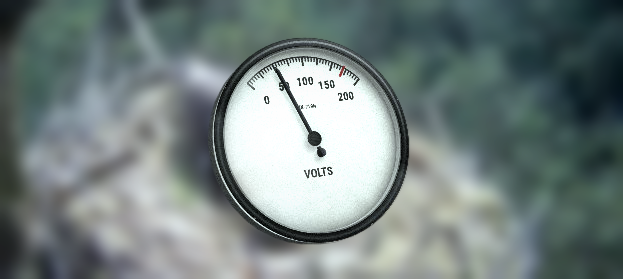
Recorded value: 50 V
